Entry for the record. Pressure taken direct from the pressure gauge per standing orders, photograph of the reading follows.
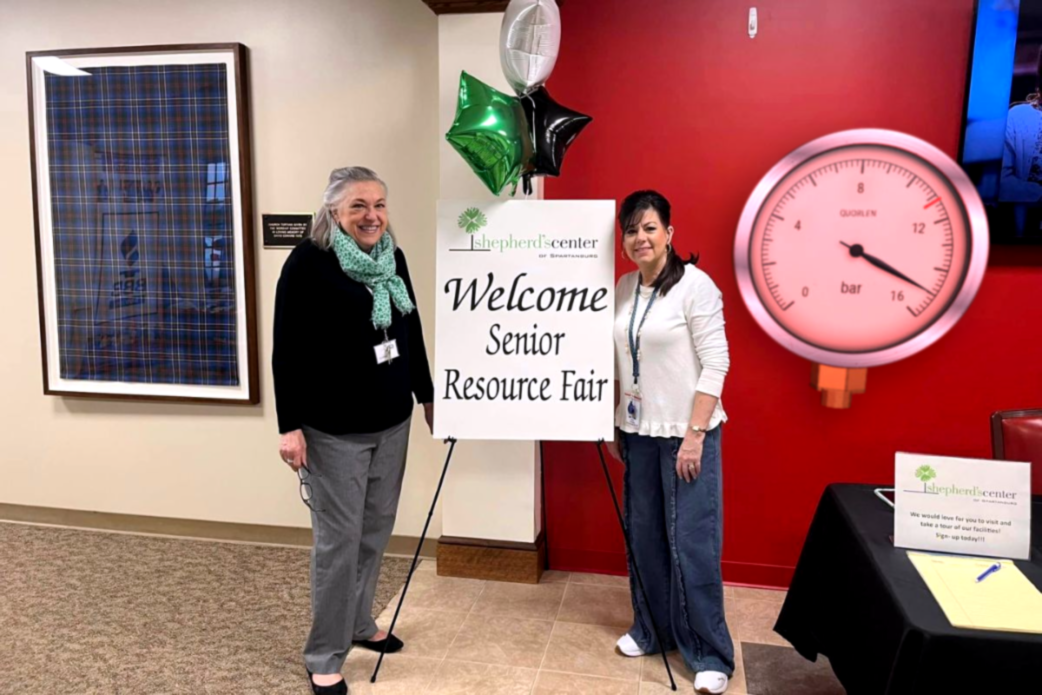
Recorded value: 15 bar
